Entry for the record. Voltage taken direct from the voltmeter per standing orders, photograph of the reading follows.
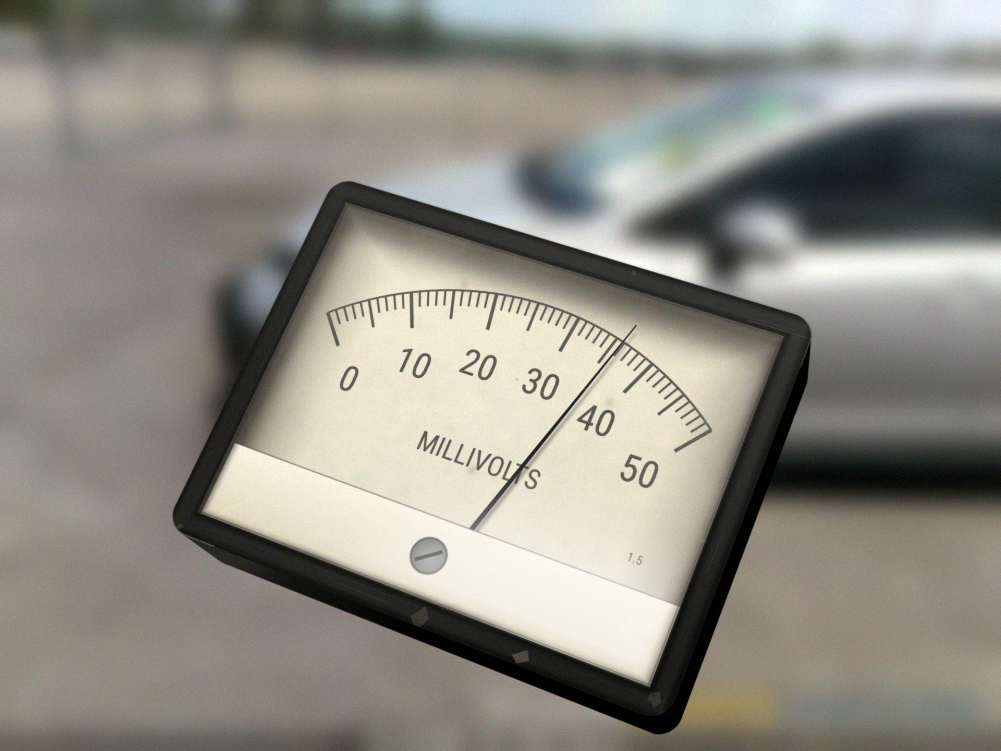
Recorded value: 36 mV
